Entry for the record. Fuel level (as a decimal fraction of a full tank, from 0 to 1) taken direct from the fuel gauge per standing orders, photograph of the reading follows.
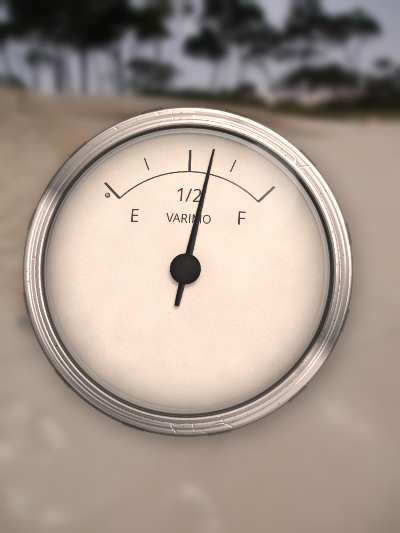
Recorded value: 0.625
